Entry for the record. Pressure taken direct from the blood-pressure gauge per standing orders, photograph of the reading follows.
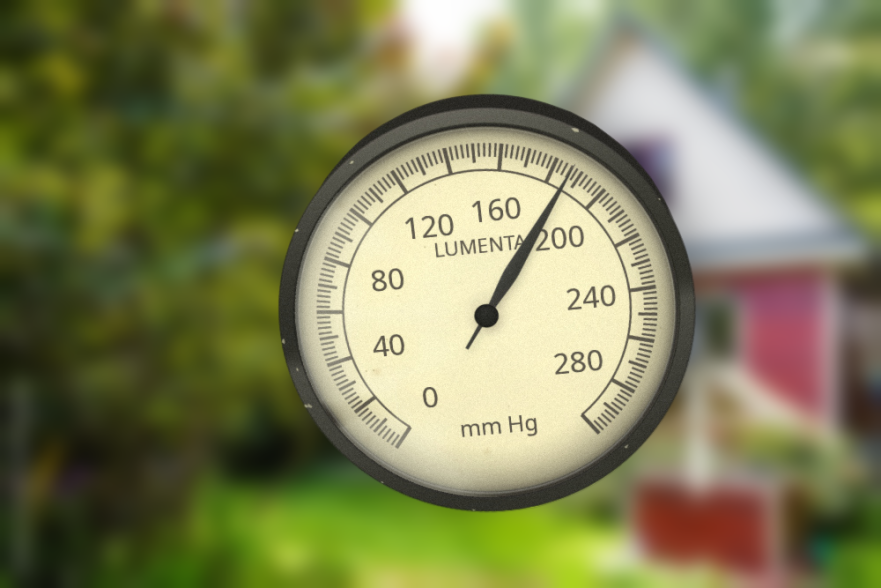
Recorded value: 186 mmHg
